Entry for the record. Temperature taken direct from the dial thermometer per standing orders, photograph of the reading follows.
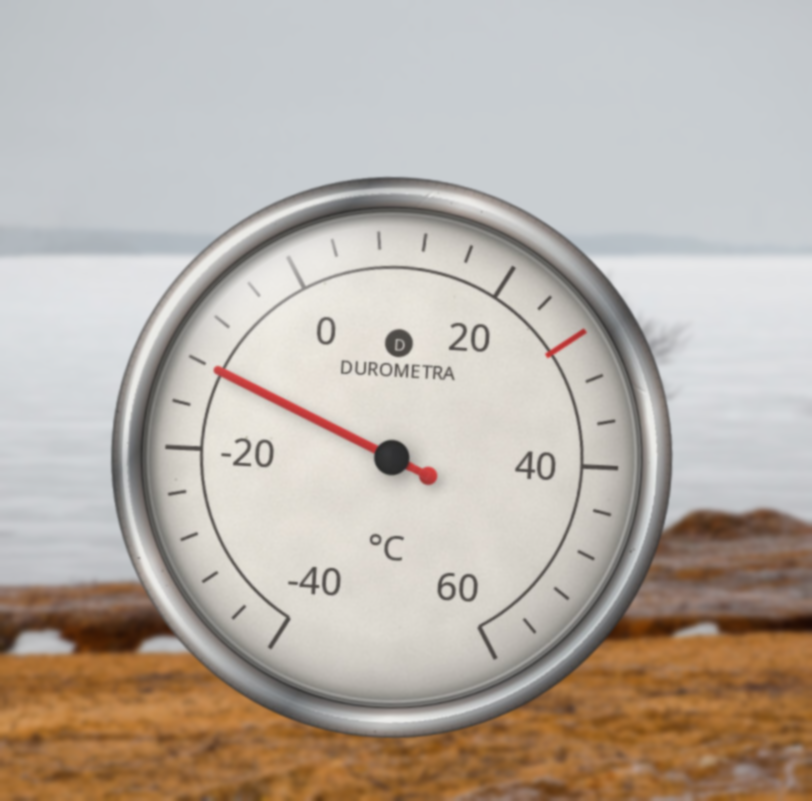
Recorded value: -12 °C
